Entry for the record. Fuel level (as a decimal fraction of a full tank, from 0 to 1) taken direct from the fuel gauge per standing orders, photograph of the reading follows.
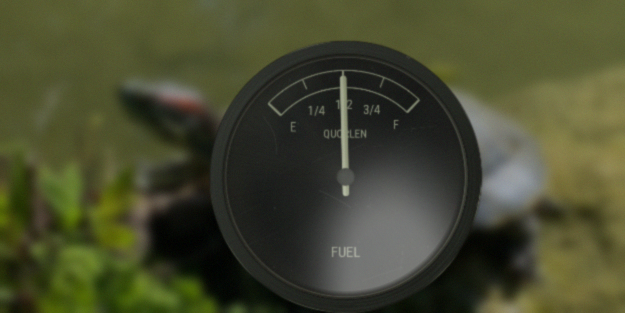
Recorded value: 0.5
